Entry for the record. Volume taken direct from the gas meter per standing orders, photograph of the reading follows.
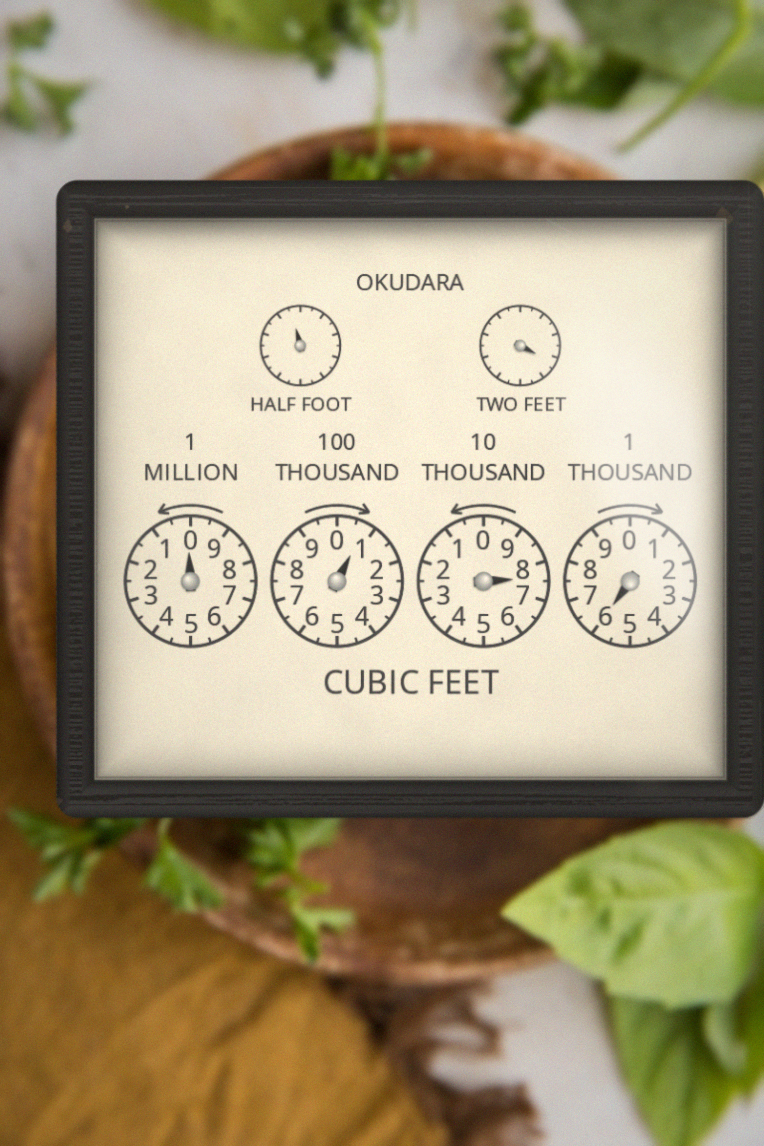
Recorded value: 7600 ft³
